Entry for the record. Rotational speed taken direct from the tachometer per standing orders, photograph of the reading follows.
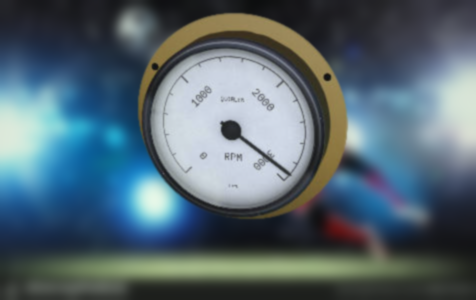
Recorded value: 2900 rpm
